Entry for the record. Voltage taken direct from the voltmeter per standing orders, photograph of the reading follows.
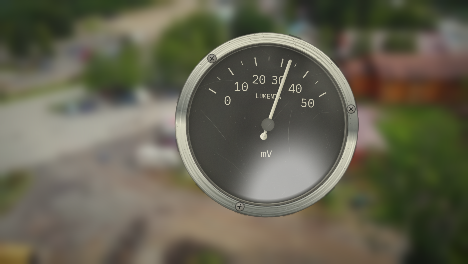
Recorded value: 32.5 mV
